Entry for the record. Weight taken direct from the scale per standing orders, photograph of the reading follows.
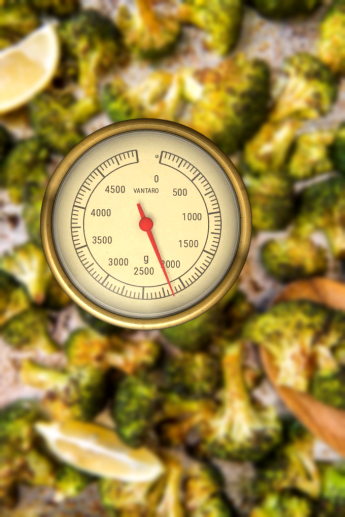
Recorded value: 2150 g
